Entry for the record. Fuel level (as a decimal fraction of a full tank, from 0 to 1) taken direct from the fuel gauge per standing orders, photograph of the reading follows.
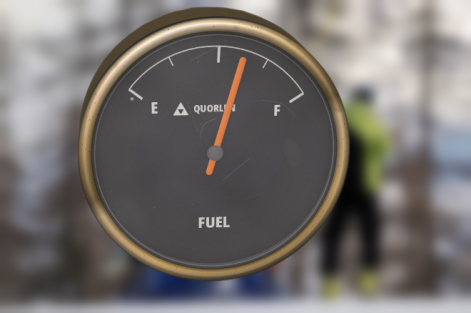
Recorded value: 0.625
